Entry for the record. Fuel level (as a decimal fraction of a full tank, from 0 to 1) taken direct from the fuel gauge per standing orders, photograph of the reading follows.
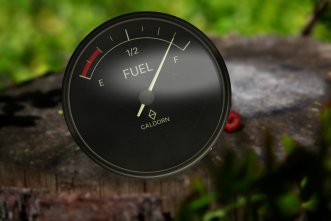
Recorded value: 0.875
